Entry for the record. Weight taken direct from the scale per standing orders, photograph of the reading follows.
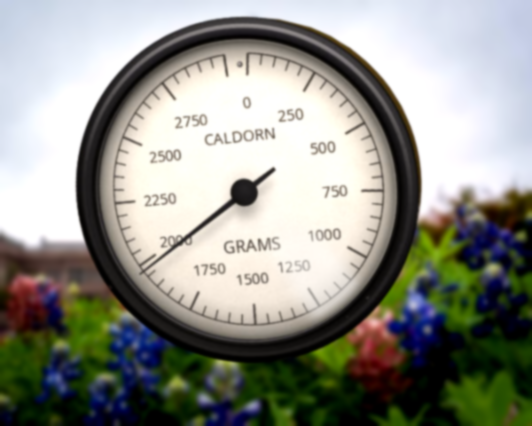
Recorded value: 1975 g
